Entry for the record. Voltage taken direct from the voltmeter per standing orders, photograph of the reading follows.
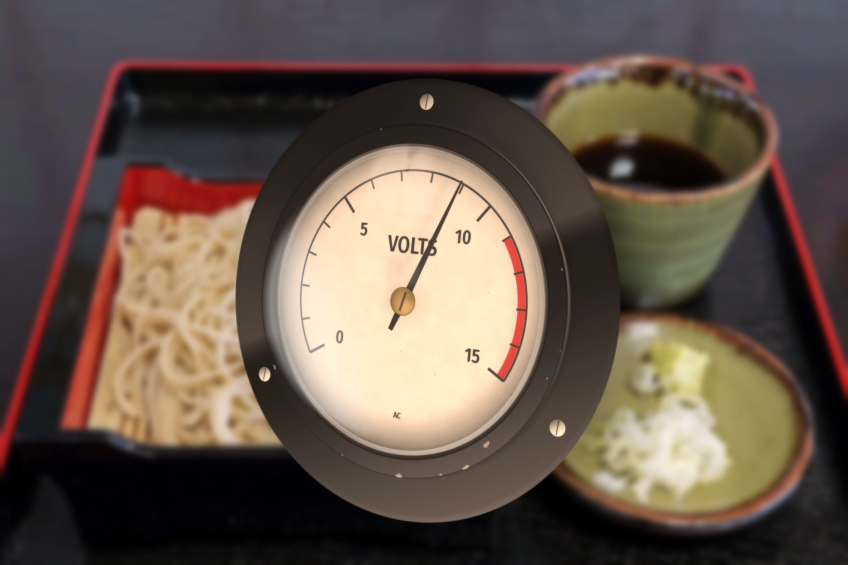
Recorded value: 9 V
